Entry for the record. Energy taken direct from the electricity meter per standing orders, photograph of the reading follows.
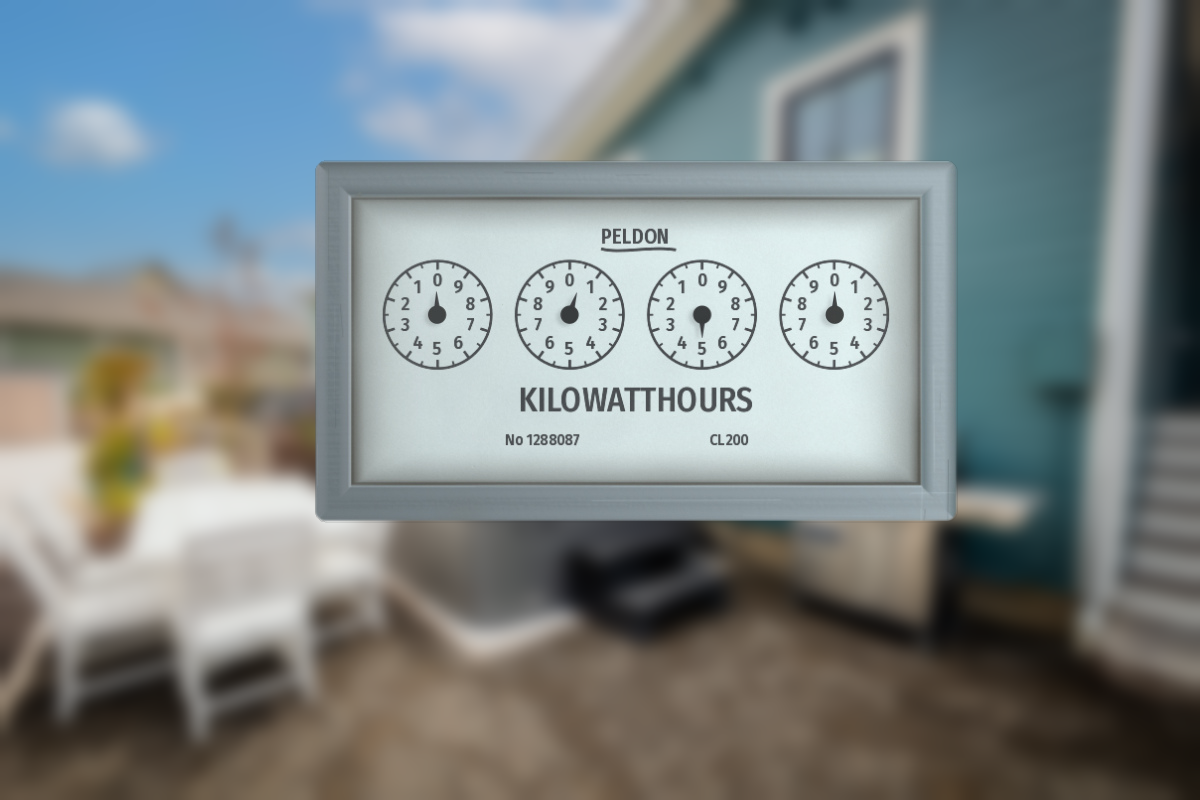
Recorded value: 50 kWh
